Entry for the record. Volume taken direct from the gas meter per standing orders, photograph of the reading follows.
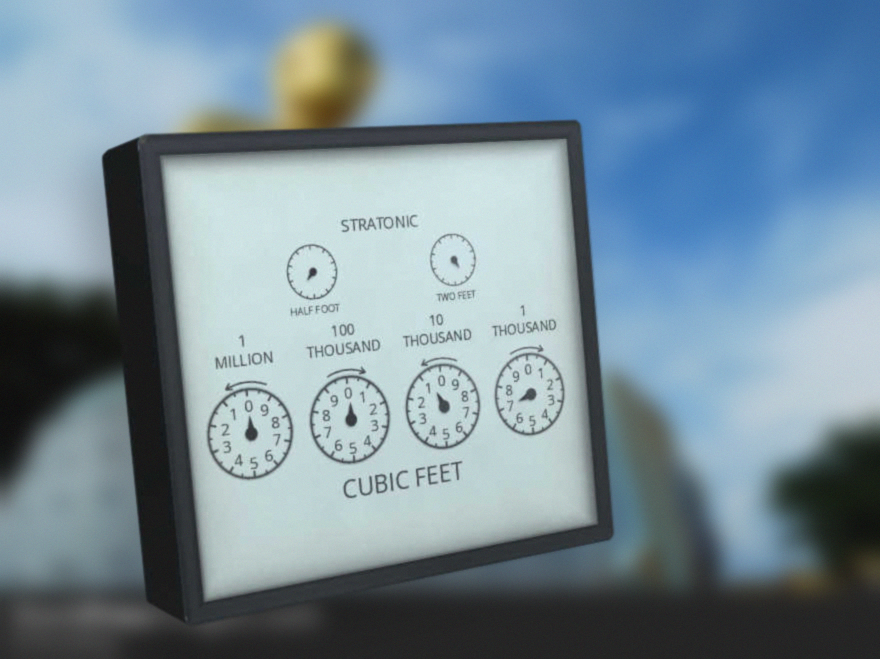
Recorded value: 700 ft³
